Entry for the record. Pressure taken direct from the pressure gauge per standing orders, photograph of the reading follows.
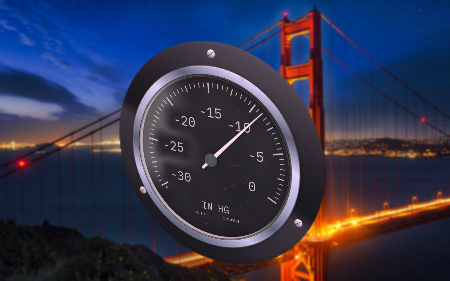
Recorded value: -9 inHg
